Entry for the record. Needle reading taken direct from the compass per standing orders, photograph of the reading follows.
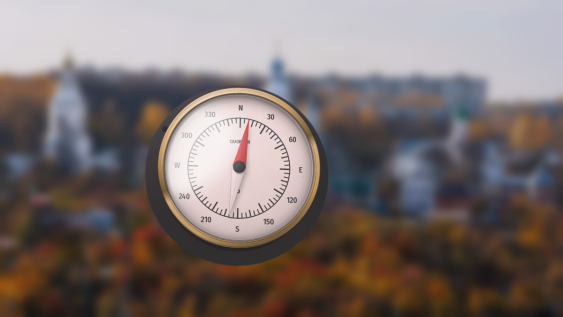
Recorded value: 10 °
